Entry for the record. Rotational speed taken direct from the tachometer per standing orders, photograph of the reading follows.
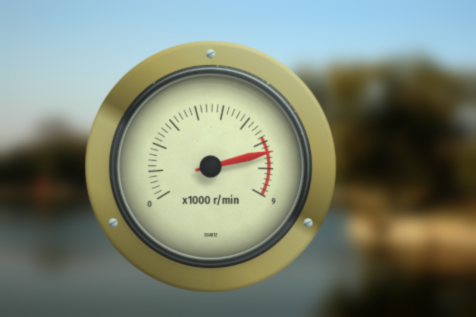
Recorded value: 7400 rpm
